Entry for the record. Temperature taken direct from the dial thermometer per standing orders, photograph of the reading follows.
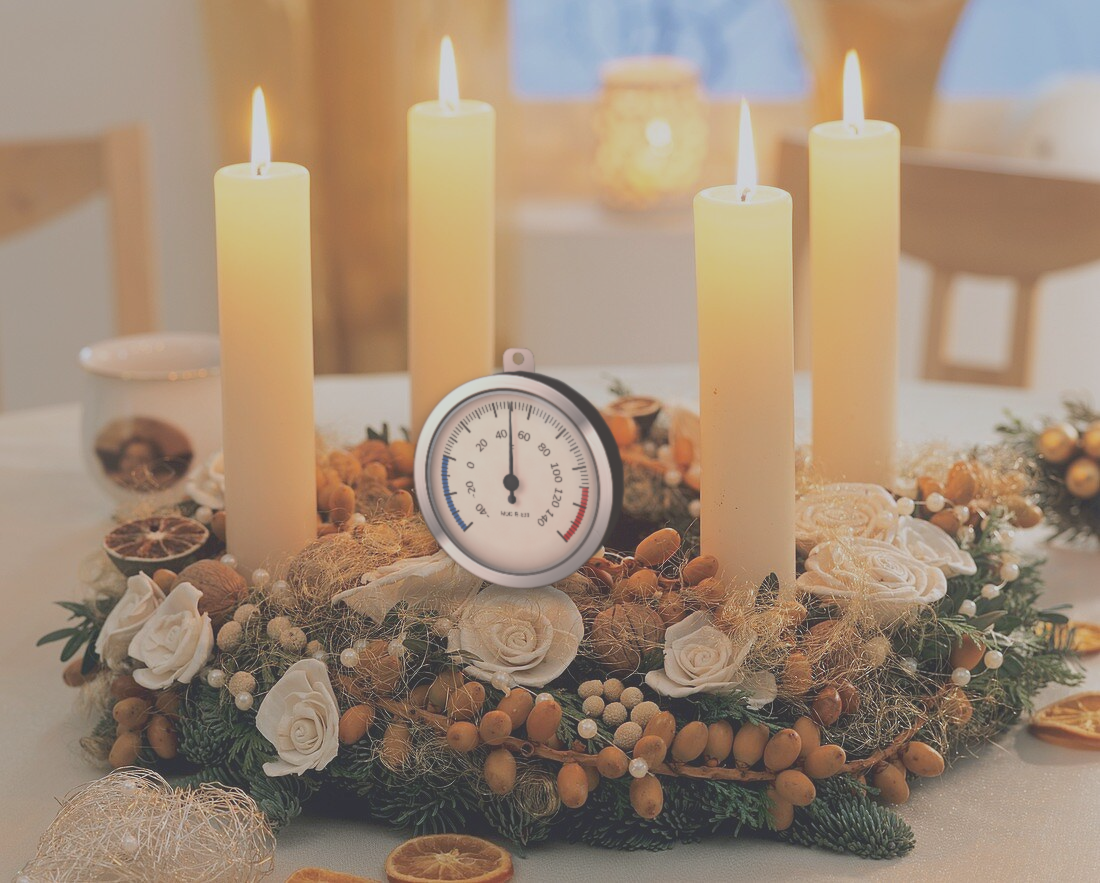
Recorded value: 50 °F
